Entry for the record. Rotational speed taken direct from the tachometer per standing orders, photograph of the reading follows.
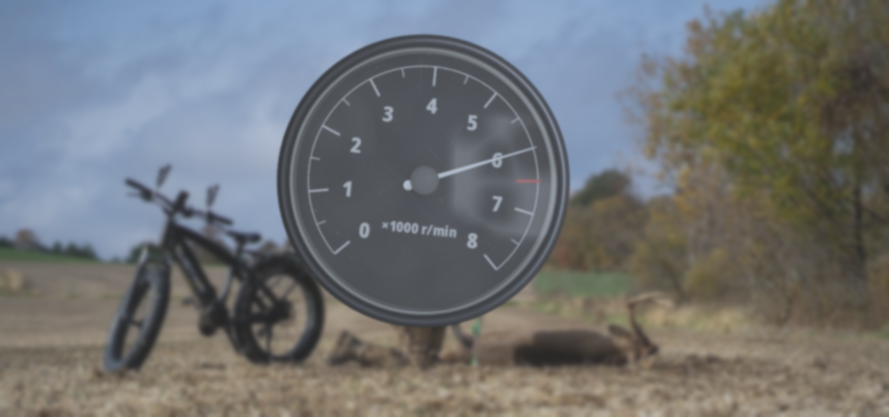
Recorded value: 6000 rpm
